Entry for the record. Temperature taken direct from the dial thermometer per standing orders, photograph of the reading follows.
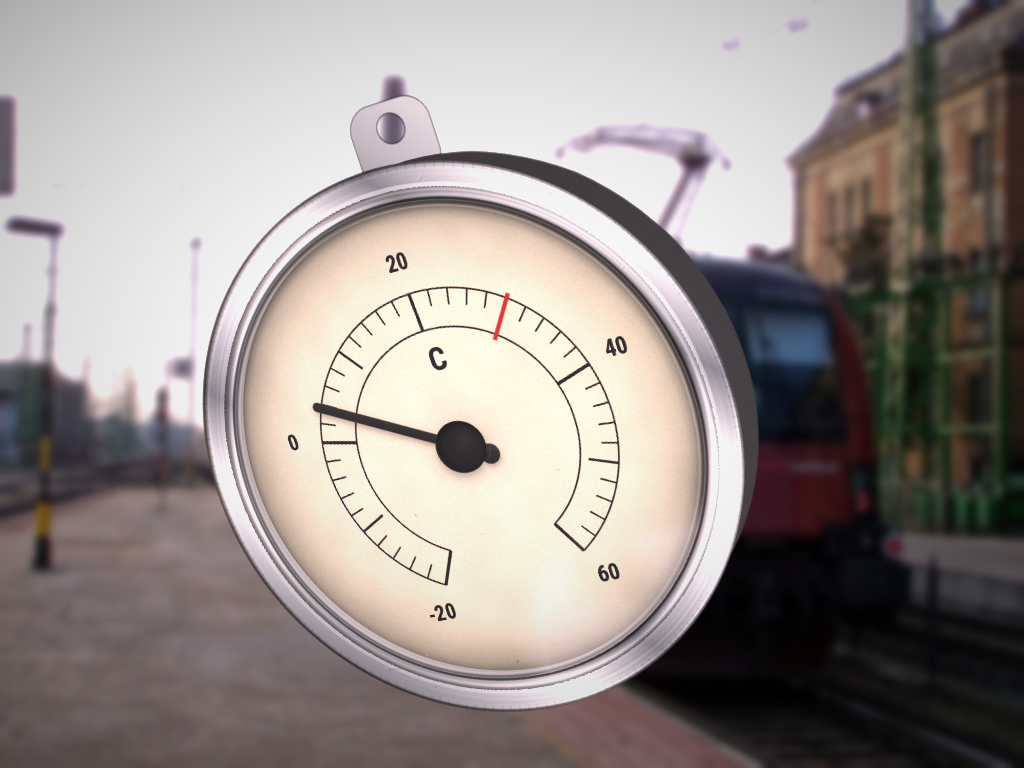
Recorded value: 4 °C
